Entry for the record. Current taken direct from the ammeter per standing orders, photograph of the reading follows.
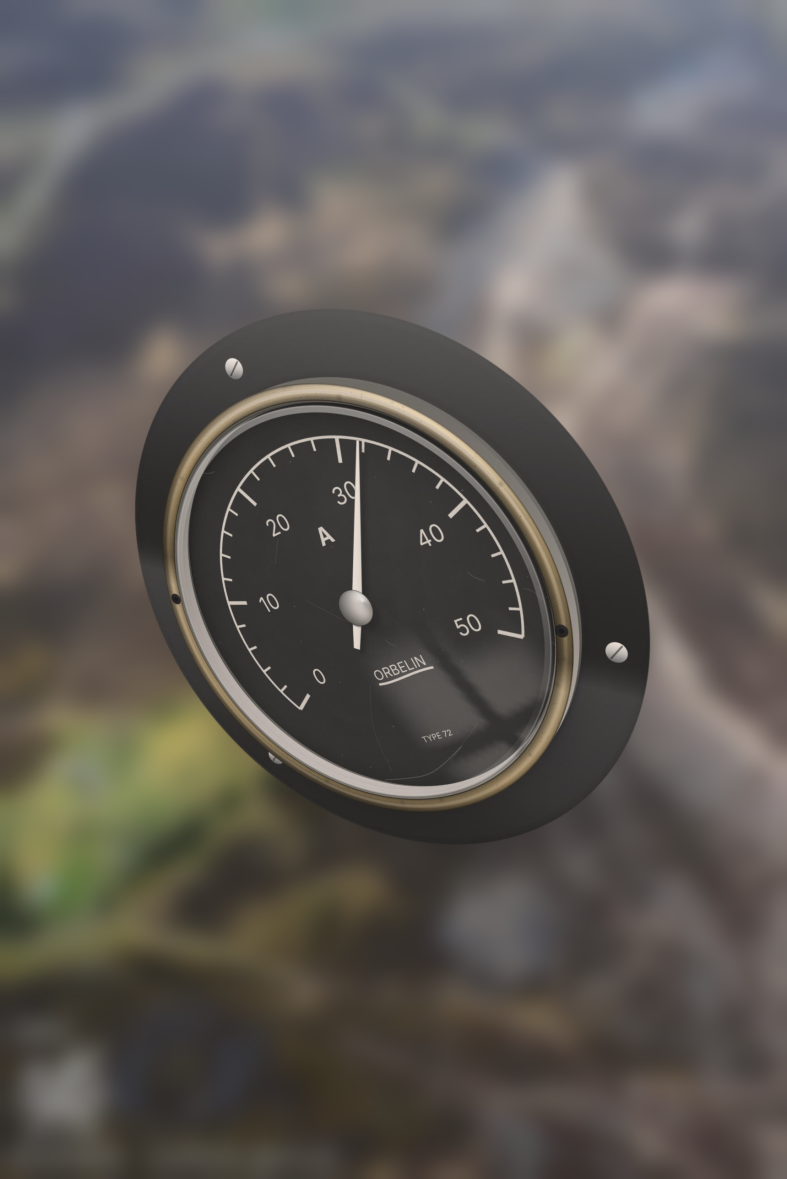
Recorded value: 32 A
